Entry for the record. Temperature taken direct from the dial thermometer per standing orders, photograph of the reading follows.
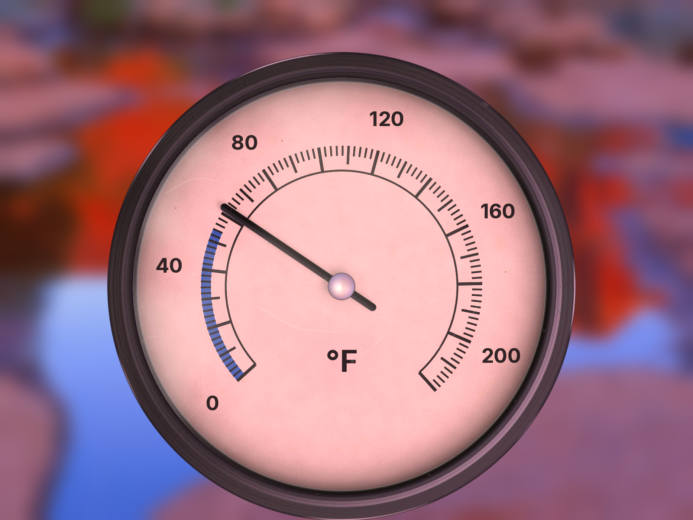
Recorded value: 62 °F
